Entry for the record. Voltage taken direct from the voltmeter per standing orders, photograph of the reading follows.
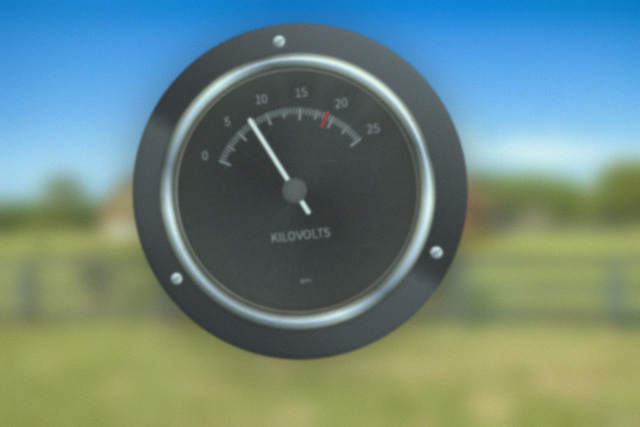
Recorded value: 7.5 kV
